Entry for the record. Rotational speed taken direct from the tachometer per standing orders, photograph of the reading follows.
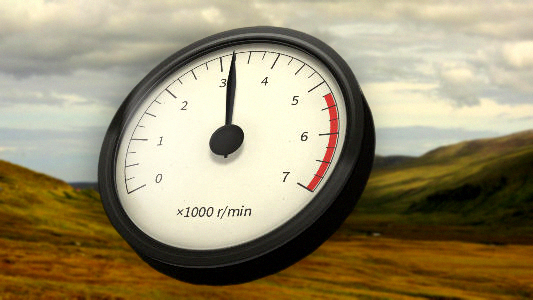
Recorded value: 3250 rpm
